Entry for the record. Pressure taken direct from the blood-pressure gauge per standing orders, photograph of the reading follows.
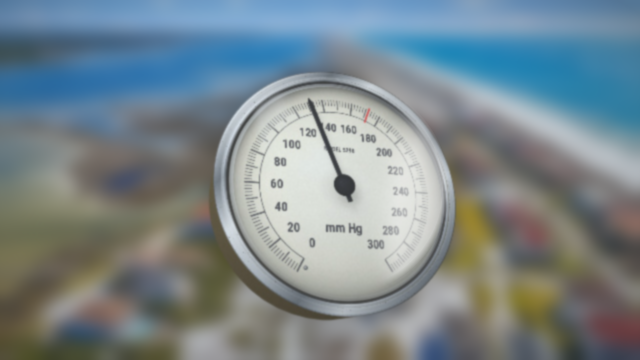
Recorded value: 130 mmHg
